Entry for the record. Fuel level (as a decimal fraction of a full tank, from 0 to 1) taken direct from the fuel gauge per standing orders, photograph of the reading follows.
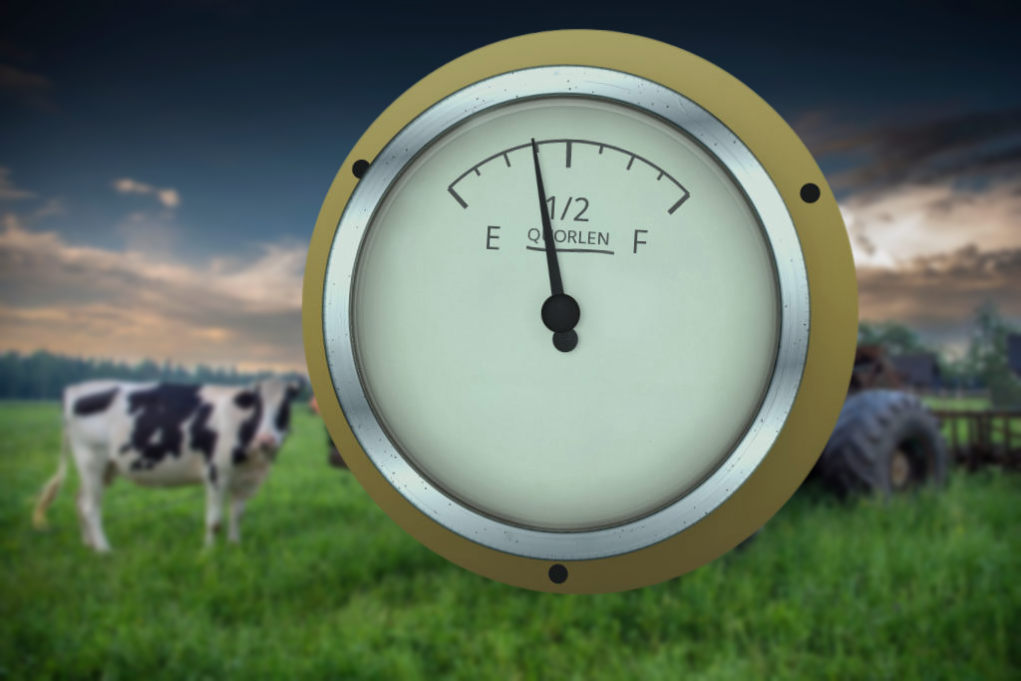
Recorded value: 0.375
